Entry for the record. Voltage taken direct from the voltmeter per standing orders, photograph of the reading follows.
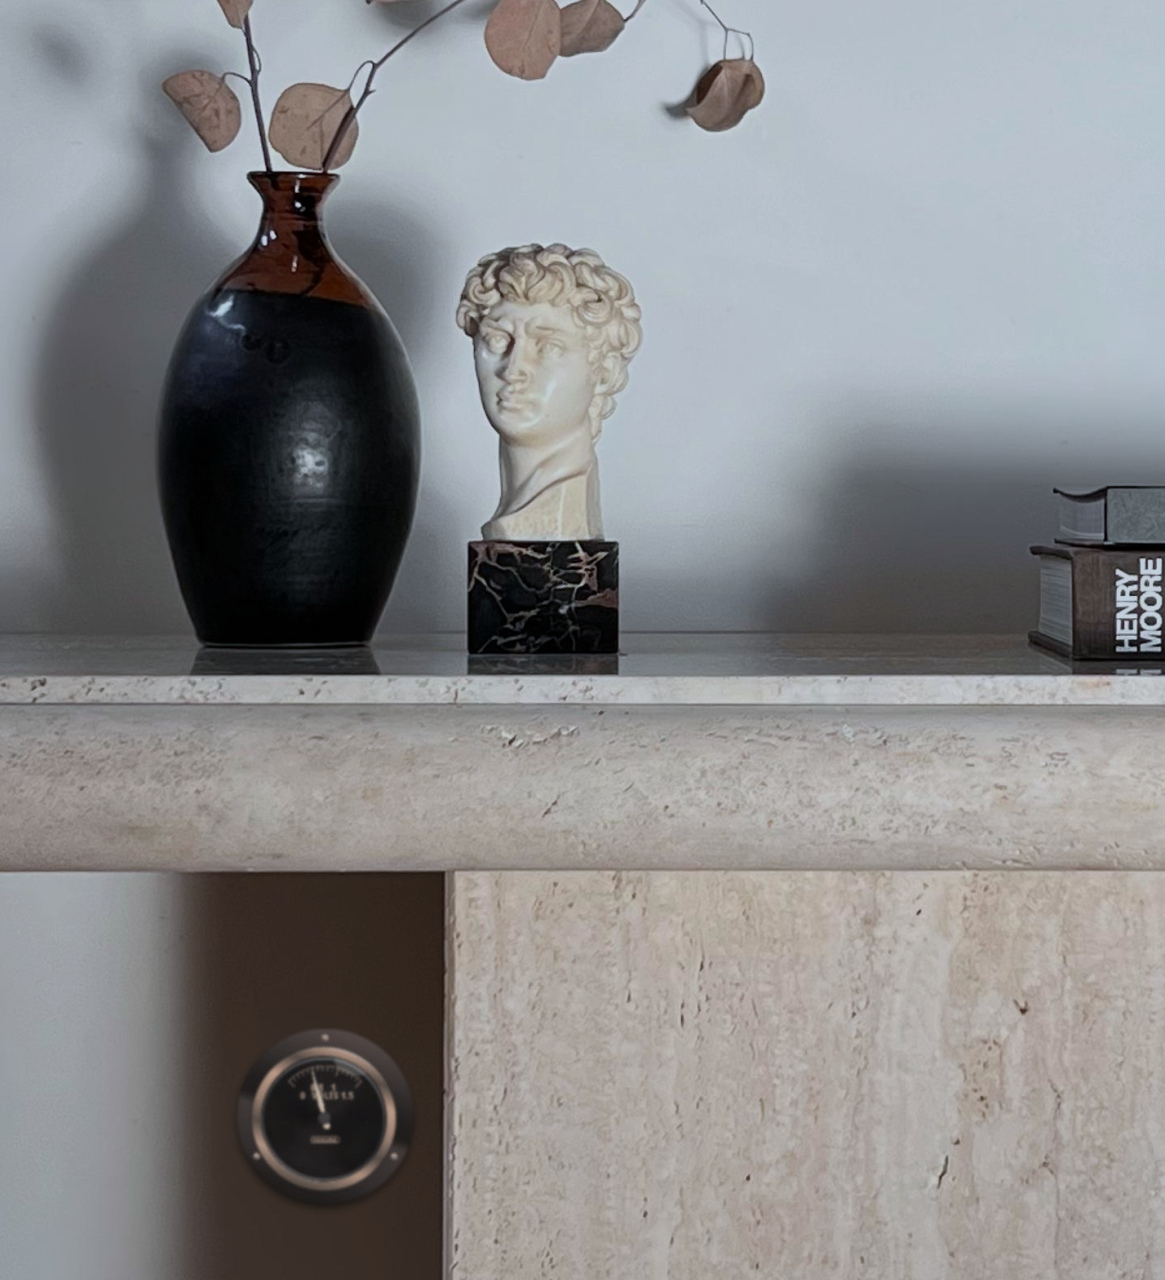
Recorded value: 0.5 V
